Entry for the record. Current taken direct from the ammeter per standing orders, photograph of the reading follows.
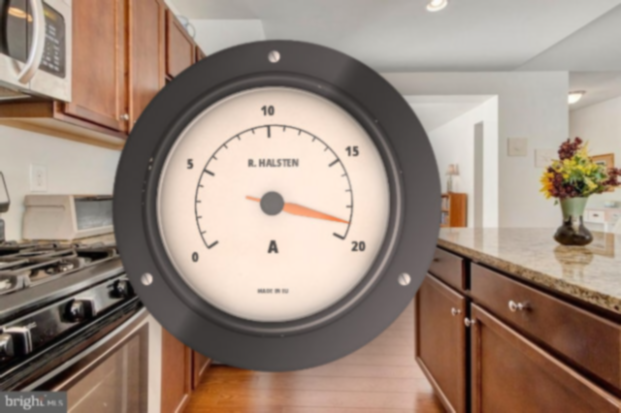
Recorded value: 19 A
